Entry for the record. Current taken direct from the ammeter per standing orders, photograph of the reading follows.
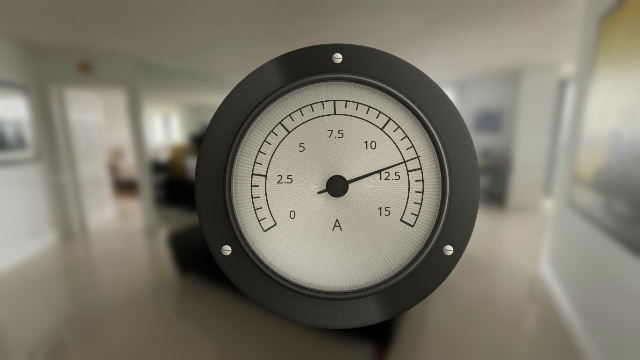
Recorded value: 12 A
